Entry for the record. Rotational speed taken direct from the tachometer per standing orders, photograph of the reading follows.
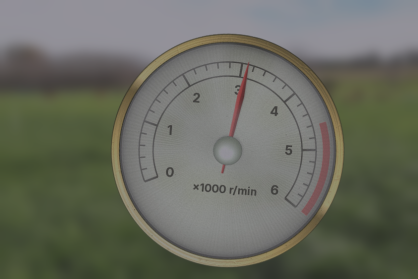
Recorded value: 3100 rpm
